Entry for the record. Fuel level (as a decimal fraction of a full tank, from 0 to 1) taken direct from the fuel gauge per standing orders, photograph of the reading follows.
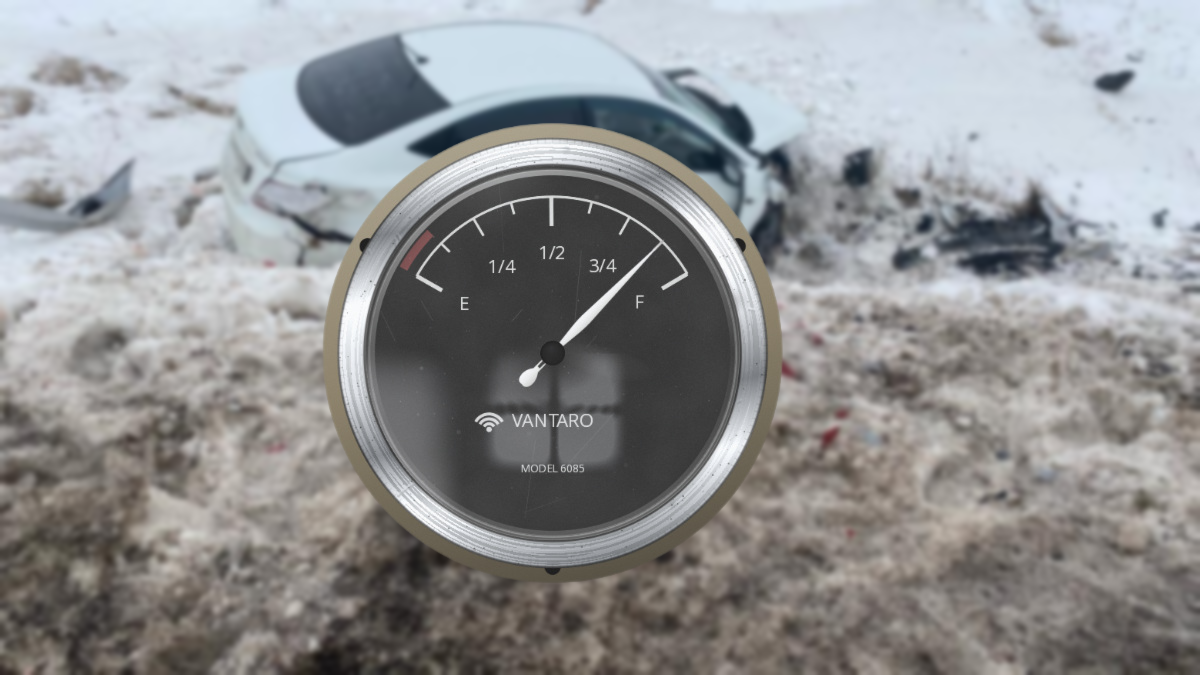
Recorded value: 0.875
